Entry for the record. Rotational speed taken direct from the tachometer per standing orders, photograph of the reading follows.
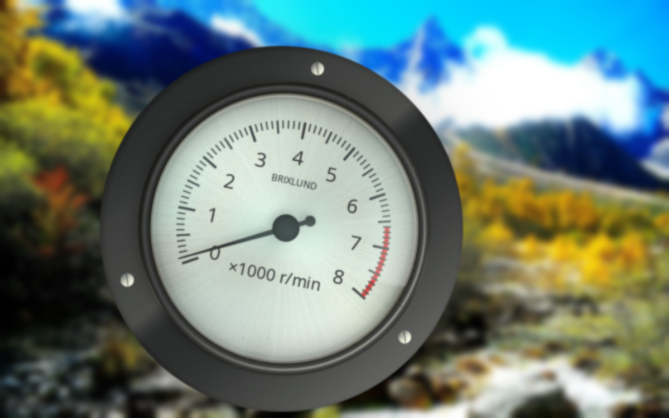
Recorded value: 100 rpm
